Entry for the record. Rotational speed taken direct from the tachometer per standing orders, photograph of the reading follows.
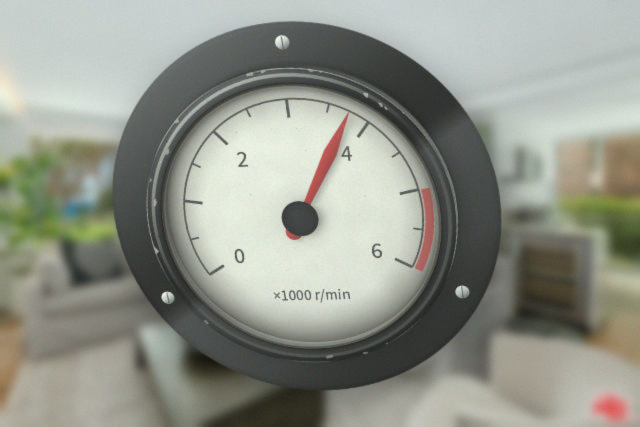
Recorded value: 3750 rpm
